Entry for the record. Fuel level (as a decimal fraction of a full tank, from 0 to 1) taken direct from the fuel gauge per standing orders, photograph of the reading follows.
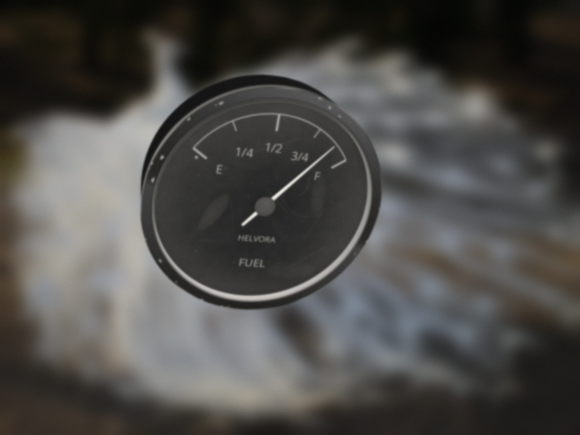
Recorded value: 0.875
